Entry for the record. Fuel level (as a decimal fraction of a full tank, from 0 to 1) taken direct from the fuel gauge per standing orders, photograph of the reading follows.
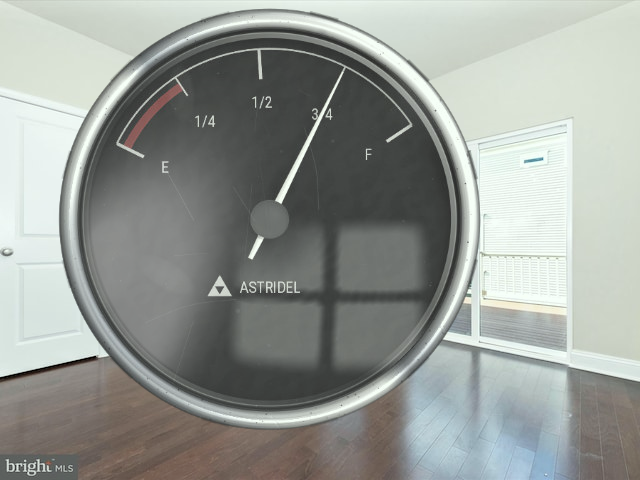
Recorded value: 0.75
